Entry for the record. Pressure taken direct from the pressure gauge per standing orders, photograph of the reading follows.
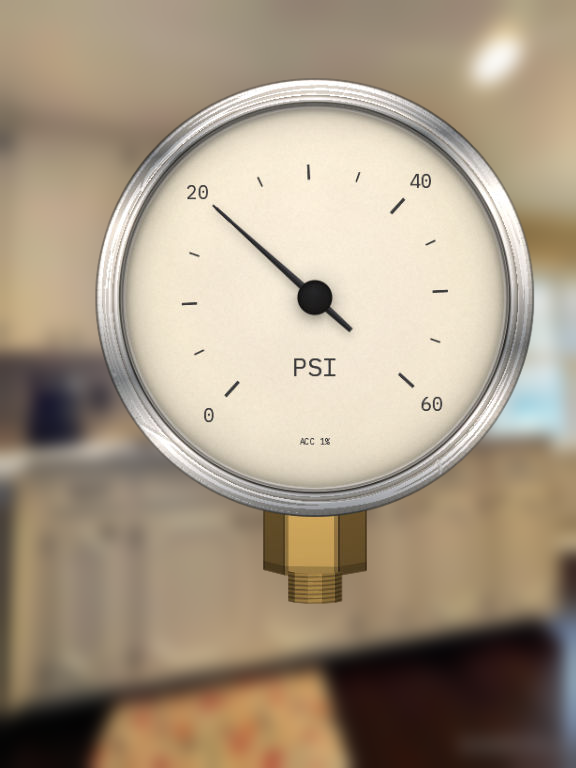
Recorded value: 20 psi
